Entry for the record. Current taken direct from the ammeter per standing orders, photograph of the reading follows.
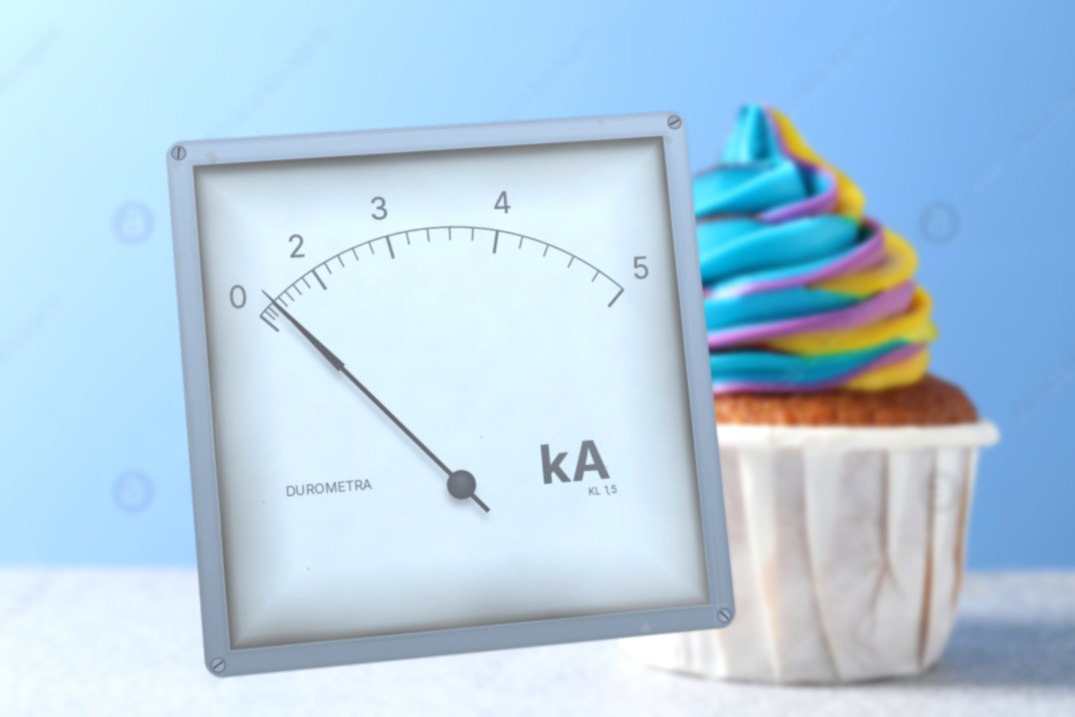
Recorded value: 1 kA
